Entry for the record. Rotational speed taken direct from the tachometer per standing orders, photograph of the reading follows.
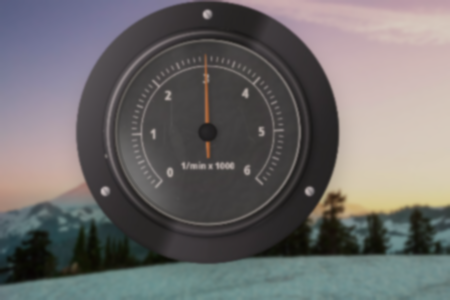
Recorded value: 3000 rpm
